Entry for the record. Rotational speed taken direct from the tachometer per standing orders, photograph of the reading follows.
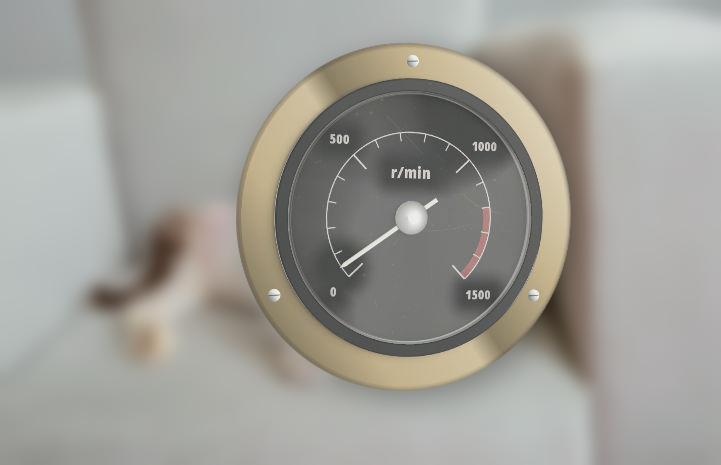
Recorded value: 50 rpm
